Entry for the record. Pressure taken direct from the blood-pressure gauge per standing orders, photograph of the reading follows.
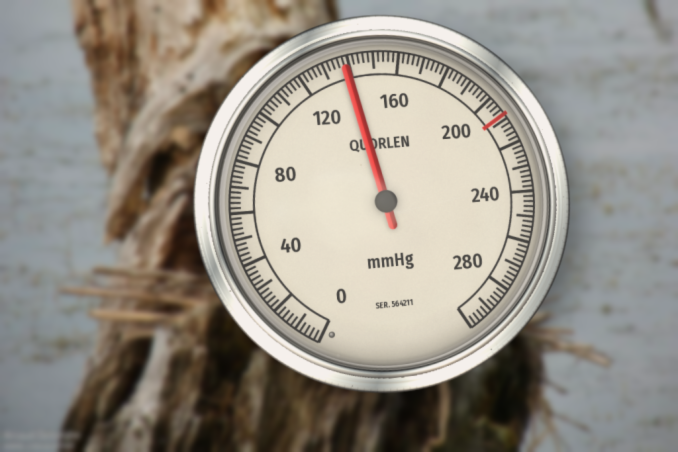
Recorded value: 138 mmHg
